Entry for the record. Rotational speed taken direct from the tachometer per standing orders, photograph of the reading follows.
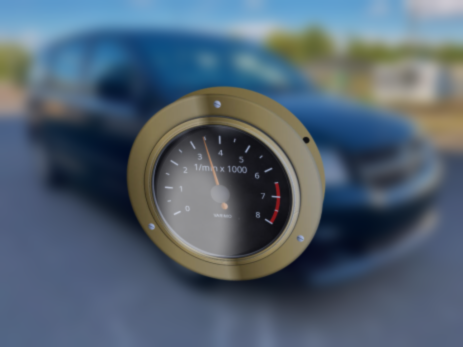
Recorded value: 3500 rpm
